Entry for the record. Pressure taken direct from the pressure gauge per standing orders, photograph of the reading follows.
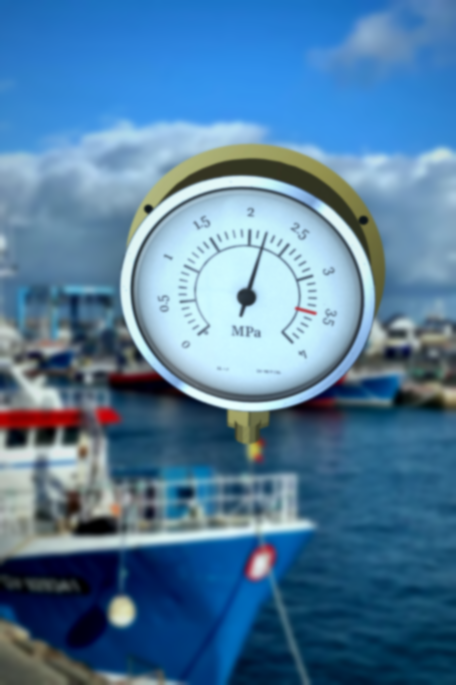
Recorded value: 2.2 MPa
